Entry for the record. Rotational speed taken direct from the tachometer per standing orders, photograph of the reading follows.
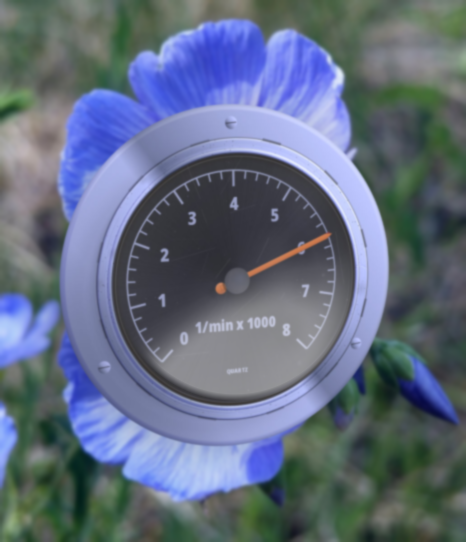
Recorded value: 6000 rpm
